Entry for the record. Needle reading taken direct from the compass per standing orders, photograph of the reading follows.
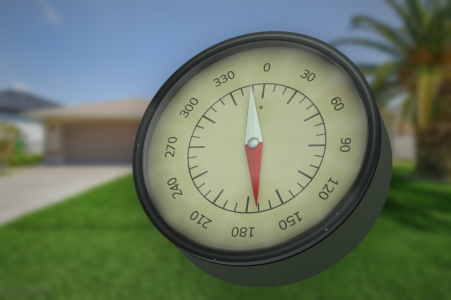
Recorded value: 170 °
